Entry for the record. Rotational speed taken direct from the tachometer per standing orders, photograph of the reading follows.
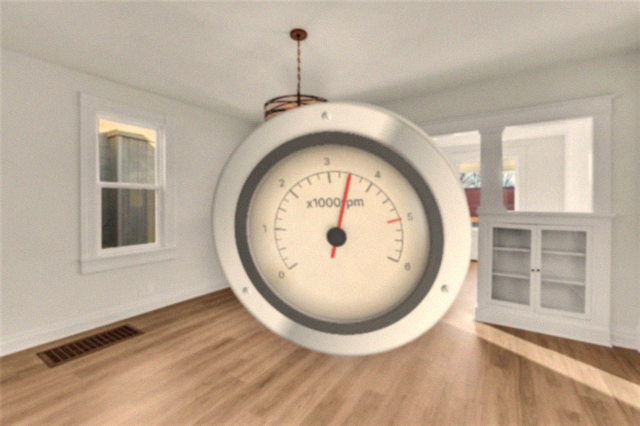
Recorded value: 3500 rpm
